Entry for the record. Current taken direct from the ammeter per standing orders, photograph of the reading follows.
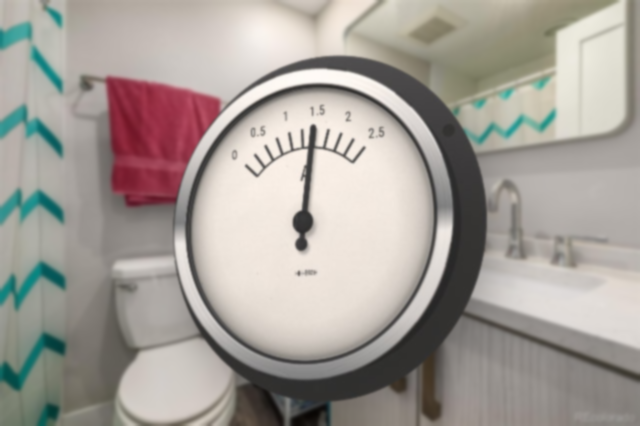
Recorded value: 1.5 A
